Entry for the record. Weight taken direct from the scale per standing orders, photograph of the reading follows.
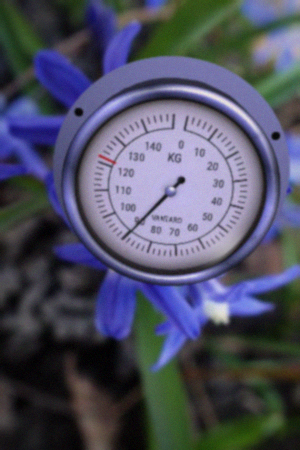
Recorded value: 90 kg
